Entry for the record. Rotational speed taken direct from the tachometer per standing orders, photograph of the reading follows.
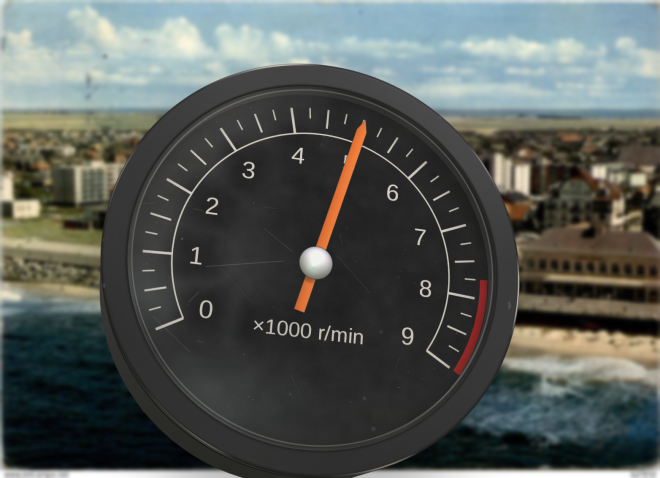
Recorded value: 5000 rpm
